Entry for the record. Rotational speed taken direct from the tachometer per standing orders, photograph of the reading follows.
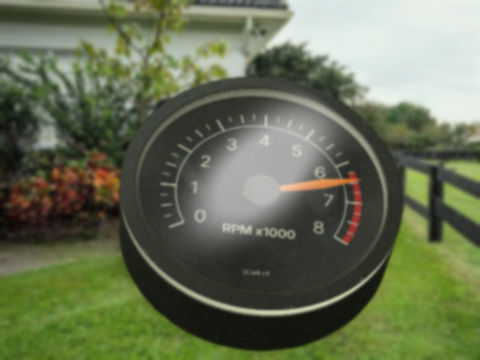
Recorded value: 6500 rpm
